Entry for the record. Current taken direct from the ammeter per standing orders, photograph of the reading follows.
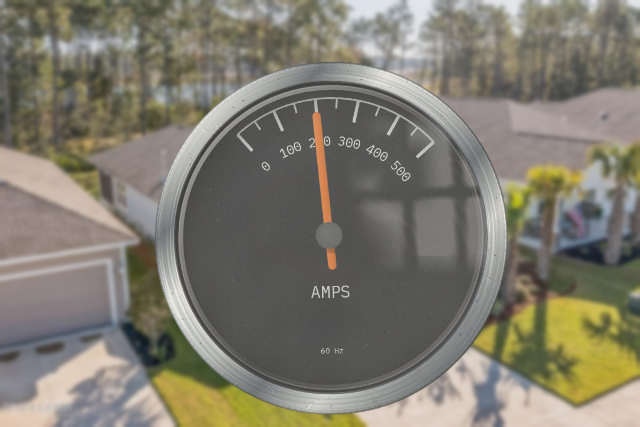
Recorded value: 200 A
